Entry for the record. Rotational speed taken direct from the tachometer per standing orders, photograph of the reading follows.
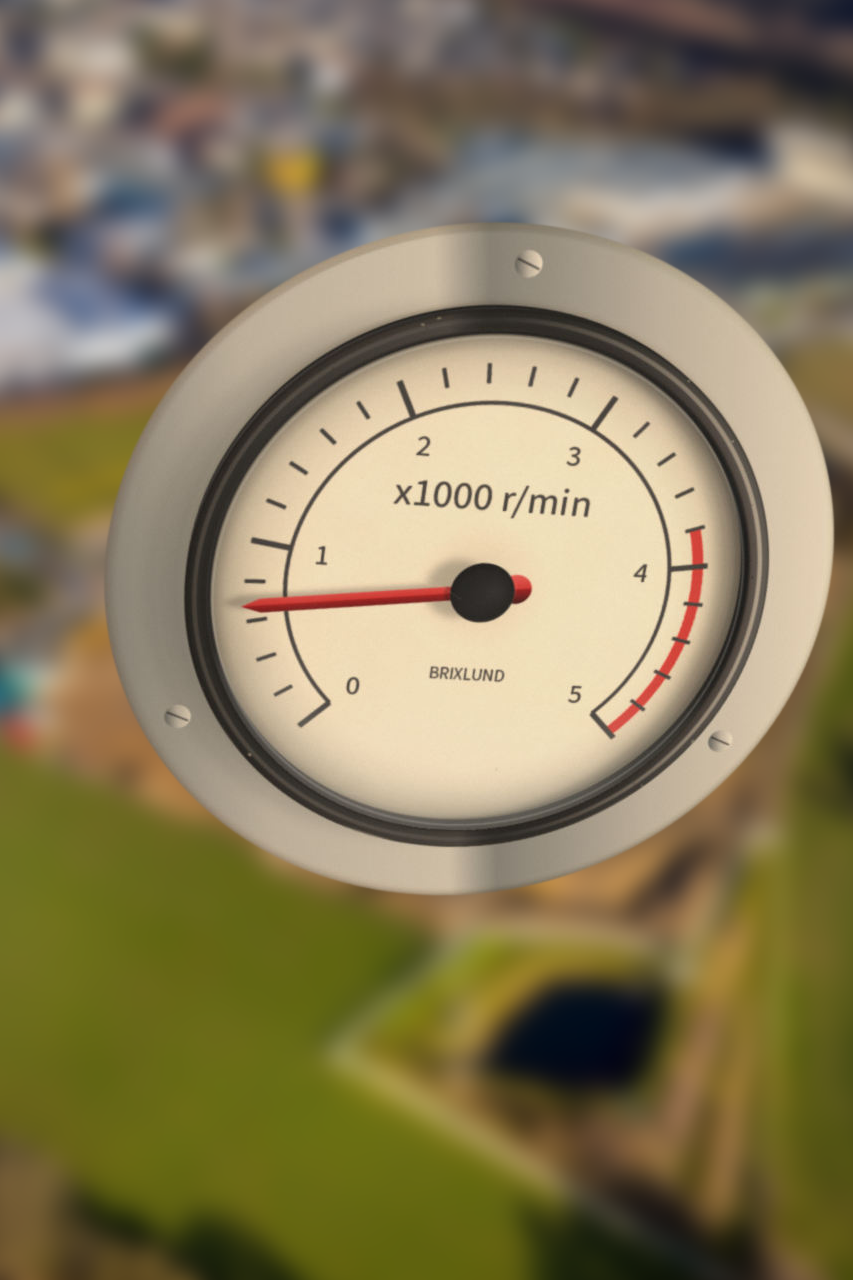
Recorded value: 700 rpm
